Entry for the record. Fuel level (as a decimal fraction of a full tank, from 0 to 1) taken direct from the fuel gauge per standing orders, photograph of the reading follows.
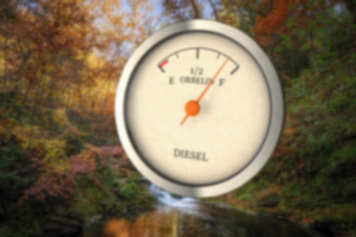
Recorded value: 0.875
